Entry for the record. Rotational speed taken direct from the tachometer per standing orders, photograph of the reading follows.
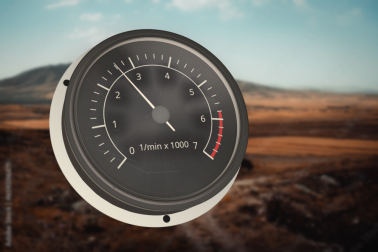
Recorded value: 2600 rpm
